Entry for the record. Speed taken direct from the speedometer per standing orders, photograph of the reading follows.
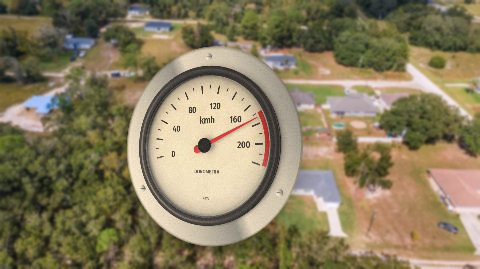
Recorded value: 175 km/h
